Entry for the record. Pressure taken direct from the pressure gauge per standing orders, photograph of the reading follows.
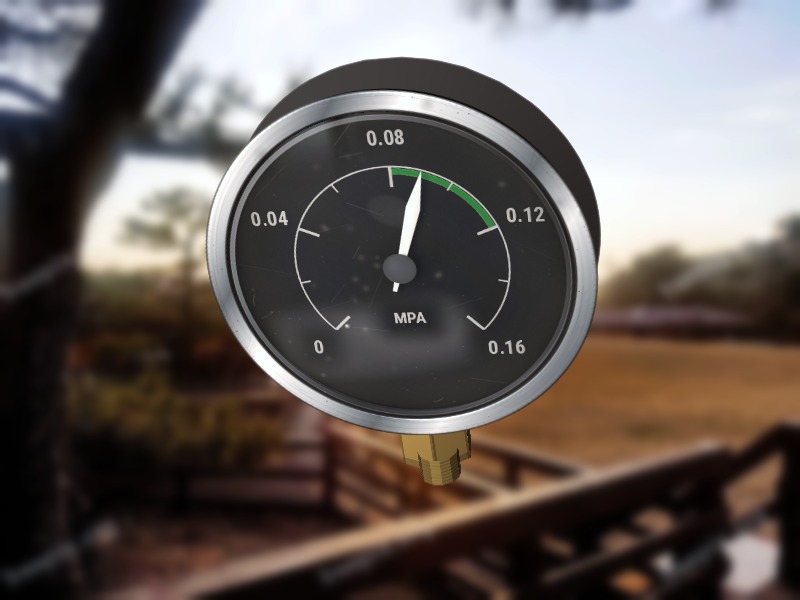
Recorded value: 0.09 MPa
